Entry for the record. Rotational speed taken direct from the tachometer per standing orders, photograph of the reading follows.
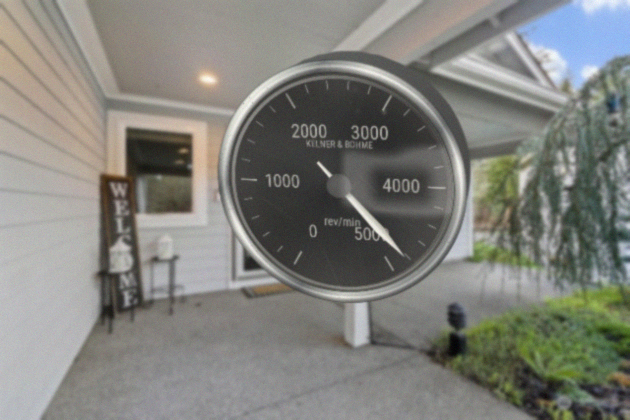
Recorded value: 4800 rpm
